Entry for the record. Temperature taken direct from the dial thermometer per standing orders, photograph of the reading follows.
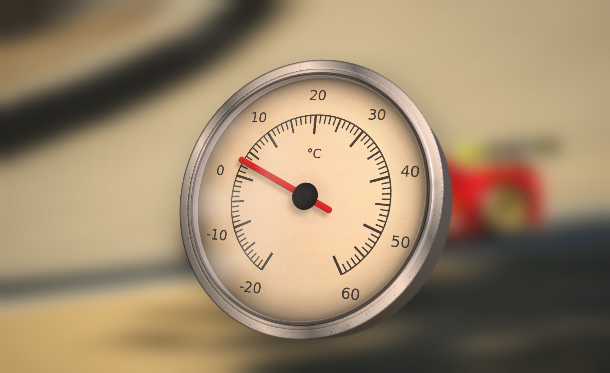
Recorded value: 3 °C
